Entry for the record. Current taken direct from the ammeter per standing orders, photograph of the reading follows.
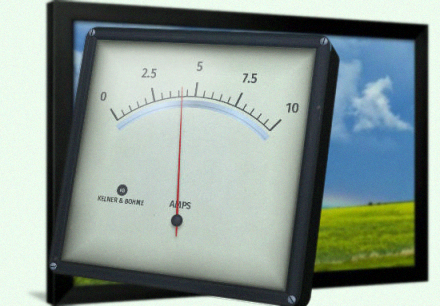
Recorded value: 4.25 A
